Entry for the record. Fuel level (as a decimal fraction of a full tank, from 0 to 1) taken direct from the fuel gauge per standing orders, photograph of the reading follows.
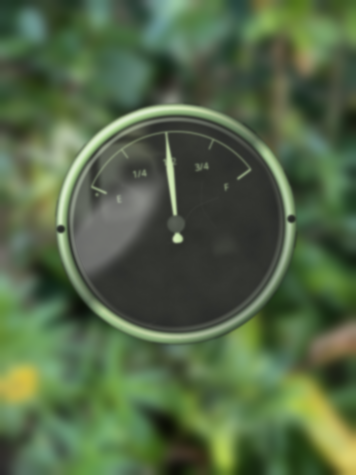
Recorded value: 0.5
